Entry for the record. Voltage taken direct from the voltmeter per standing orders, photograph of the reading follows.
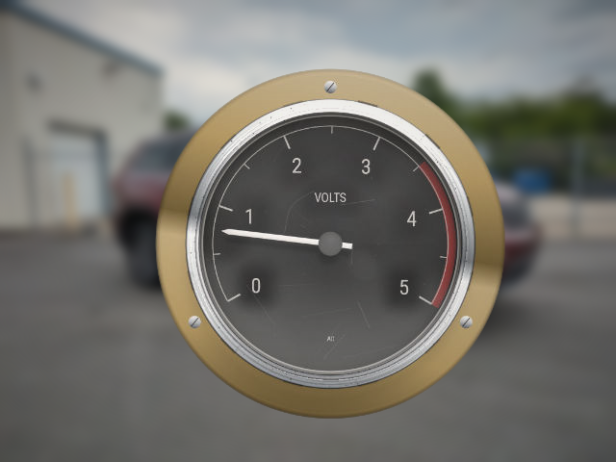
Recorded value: 0.75 V
